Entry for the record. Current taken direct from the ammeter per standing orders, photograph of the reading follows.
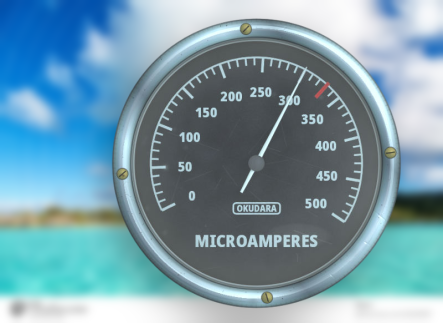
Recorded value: 300 µA
